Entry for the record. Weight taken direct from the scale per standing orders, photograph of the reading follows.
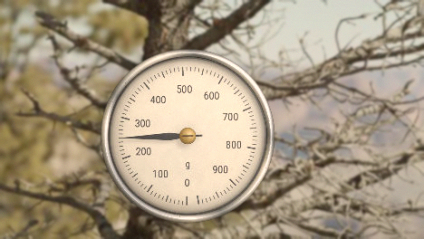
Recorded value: 250 g
